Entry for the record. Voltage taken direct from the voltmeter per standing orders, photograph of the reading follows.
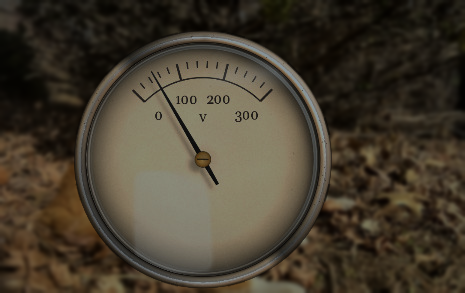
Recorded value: 50 V
